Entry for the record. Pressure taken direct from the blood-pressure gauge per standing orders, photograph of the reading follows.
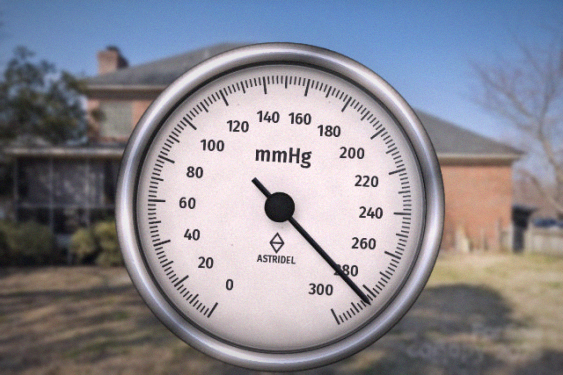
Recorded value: 284 mmHg
